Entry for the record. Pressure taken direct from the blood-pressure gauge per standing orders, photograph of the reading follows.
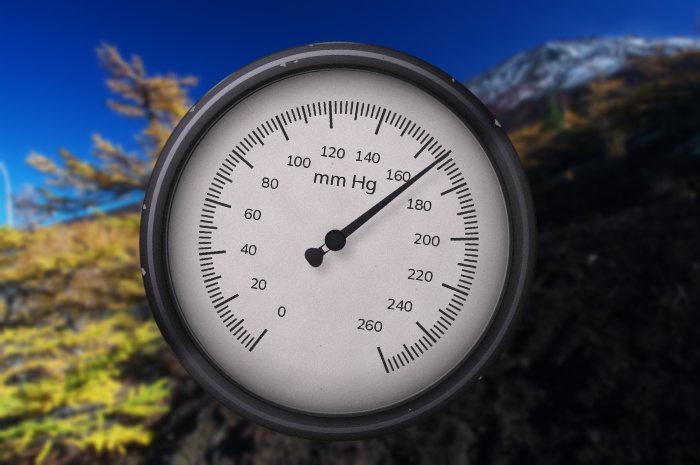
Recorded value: 168 mmHg
